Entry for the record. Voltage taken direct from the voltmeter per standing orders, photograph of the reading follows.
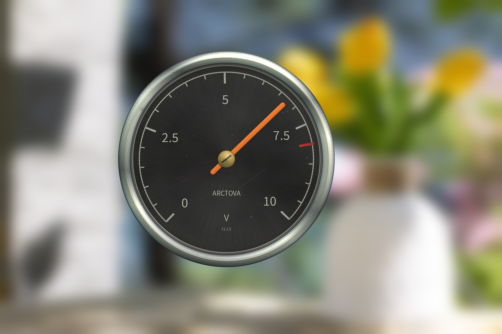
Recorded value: 6.75 V
